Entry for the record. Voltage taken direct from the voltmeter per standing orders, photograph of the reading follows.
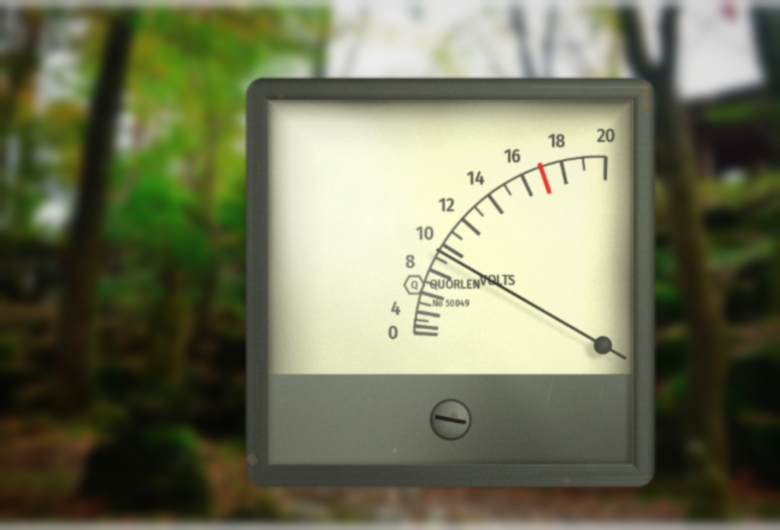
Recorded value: 9.5 V
